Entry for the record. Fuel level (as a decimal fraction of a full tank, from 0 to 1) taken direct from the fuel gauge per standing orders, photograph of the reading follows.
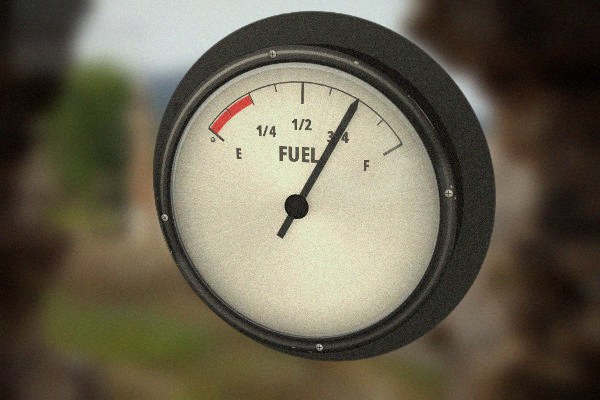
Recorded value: 0.75
